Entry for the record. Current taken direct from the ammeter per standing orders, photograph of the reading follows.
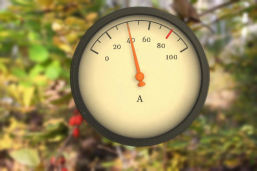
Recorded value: 40 A
